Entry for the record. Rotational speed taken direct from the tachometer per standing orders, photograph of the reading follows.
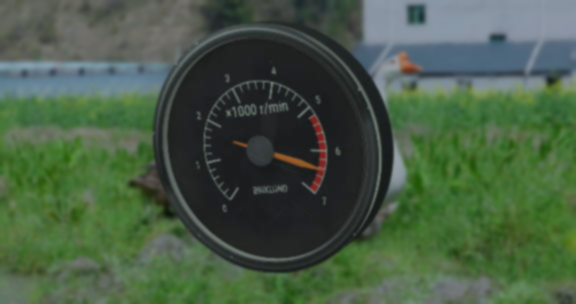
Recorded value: 6400 rpm
